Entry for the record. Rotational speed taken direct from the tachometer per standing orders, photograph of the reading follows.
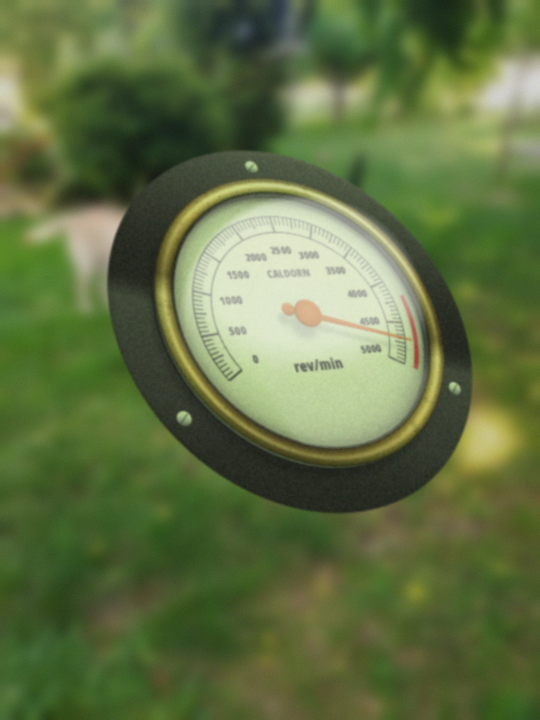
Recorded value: 4750 rpm
